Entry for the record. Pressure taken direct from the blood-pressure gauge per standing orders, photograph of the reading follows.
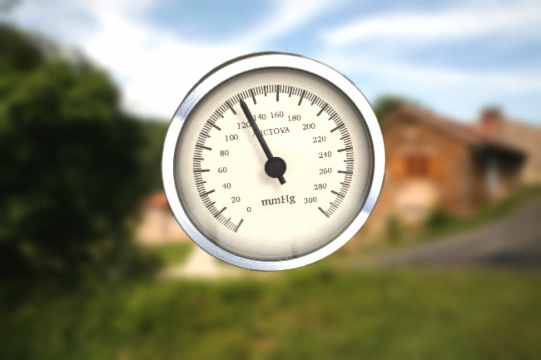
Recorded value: 130 mmHg
